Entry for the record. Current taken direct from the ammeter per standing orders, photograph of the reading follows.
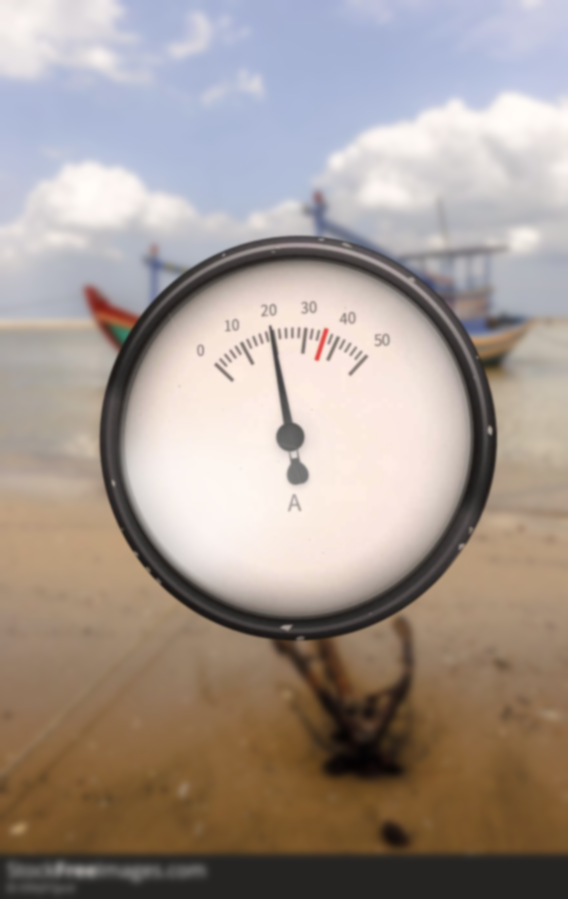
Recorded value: 20 A
